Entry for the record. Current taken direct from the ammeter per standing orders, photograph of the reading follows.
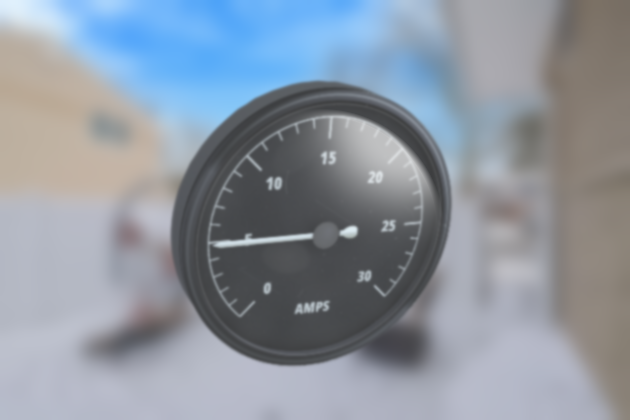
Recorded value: 5 A
